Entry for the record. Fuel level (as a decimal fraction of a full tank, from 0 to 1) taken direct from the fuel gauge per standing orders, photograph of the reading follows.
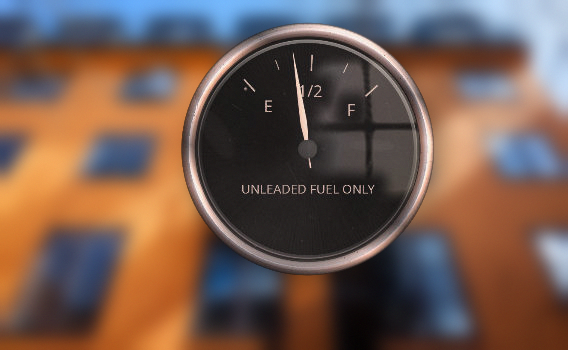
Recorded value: 0.375
